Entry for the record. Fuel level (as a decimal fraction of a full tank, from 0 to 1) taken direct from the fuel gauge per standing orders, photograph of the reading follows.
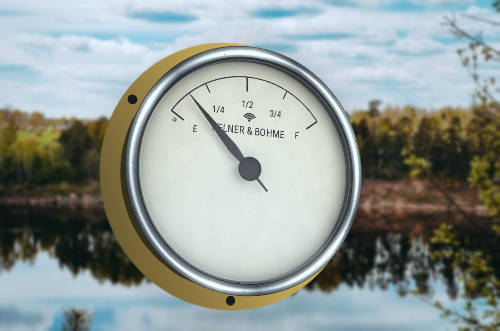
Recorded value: 0.125
